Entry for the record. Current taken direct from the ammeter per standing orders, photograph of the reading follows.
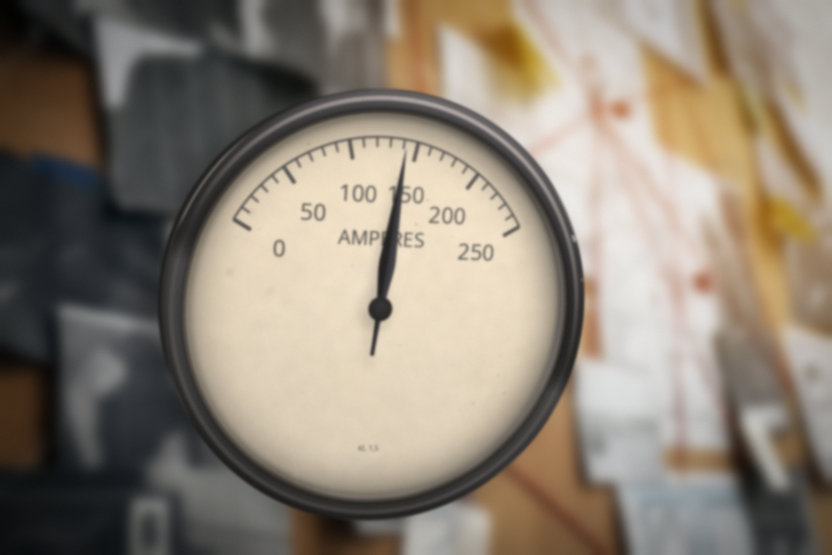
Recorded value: 140 A
